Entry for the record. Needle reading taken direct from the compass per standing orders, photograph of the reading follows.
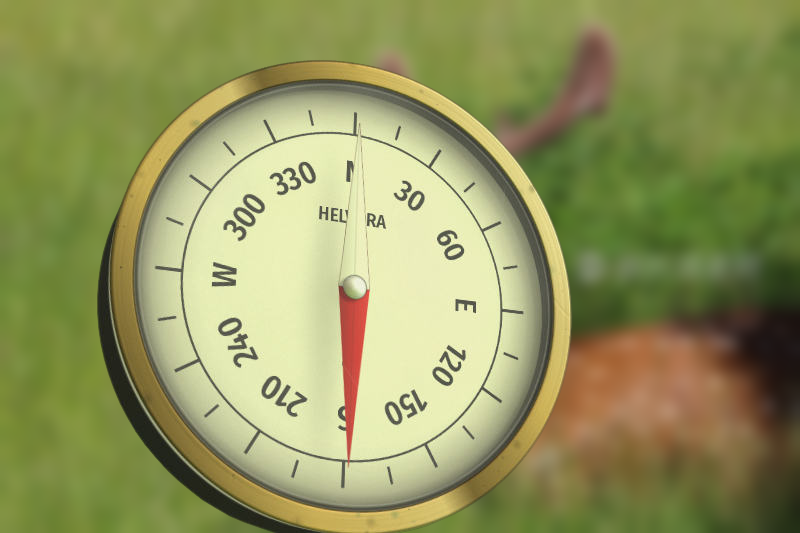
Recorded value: 180 °
